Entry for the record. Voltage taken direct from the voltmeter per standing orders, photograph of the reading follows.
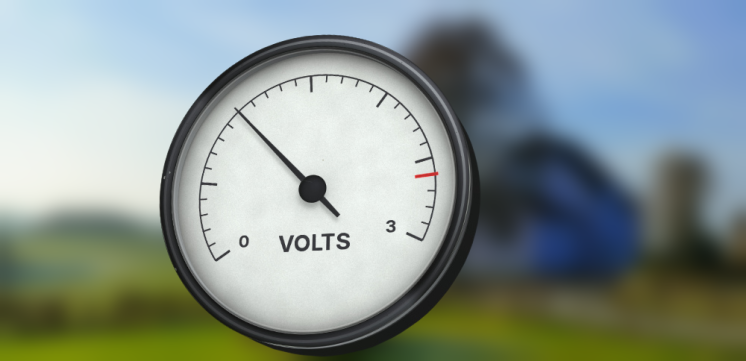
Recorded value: 1 V
